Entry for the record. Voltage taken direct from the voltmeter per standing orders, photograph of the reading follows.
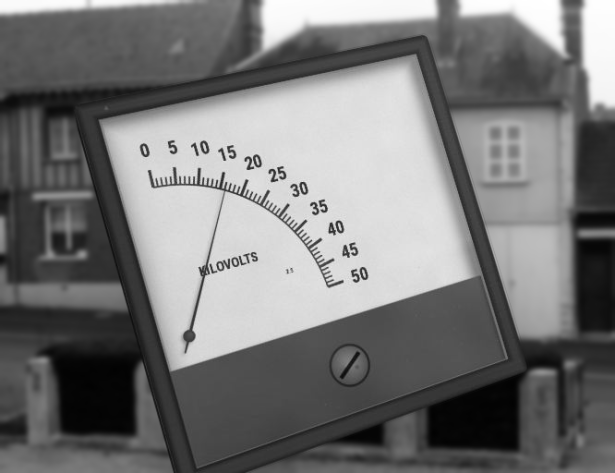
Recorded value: 16 kV
